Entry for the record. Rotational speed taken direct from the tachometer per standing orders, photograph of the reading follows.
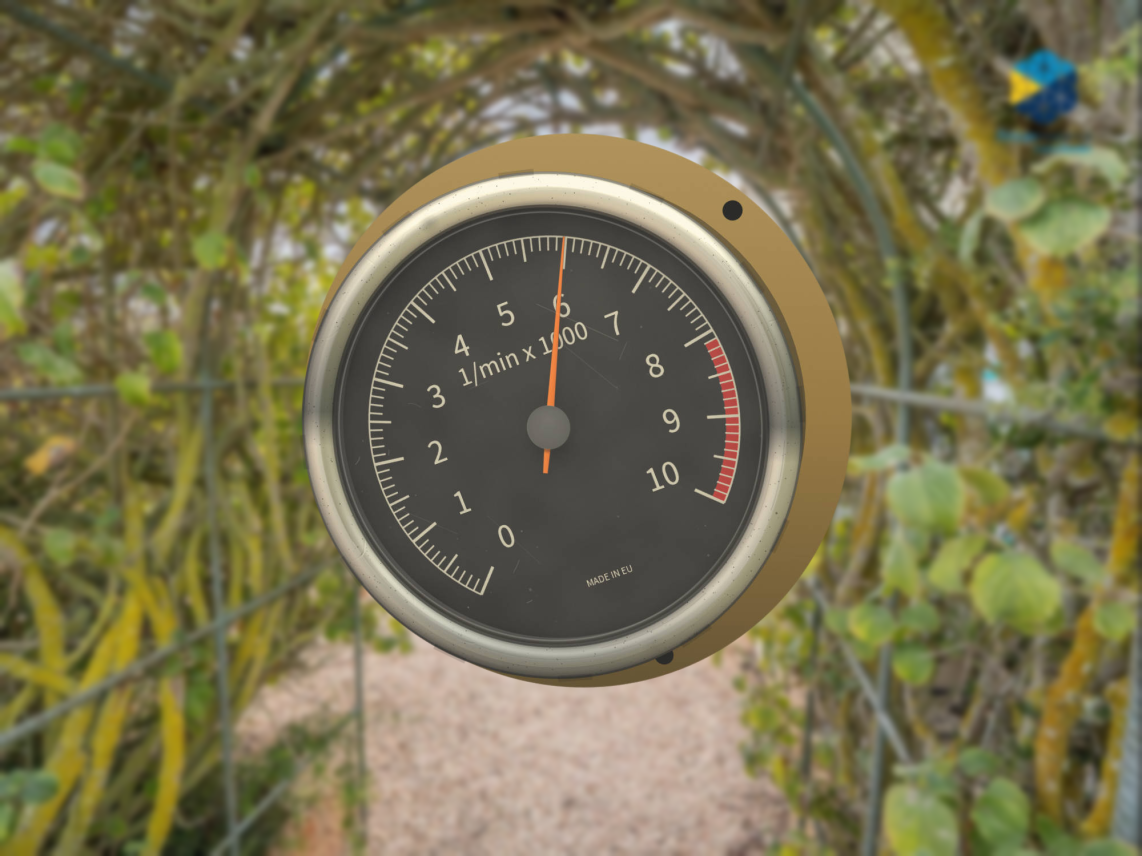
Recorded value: 6000 rpm
